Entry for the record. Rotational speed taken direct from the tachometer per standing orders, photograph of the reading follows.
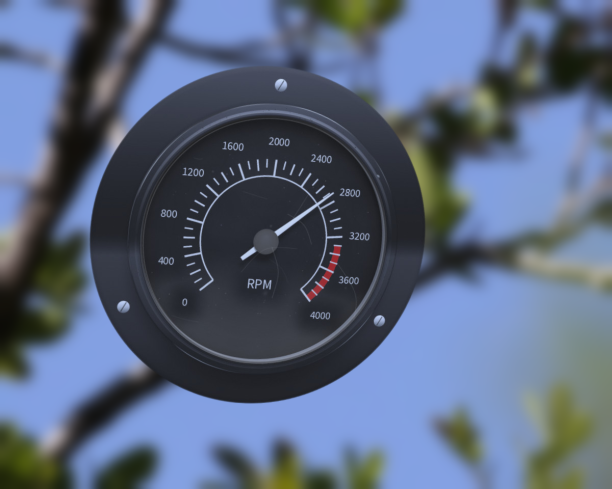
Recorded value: 2700 rpm
